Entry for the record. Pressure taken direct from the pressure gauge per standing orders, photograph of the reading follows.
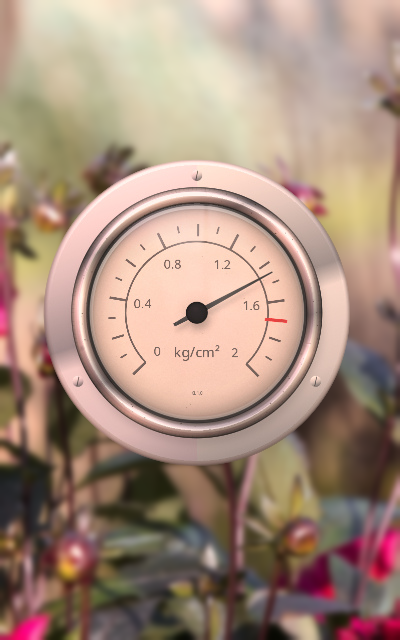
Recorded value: 1.45 kg/cm²
